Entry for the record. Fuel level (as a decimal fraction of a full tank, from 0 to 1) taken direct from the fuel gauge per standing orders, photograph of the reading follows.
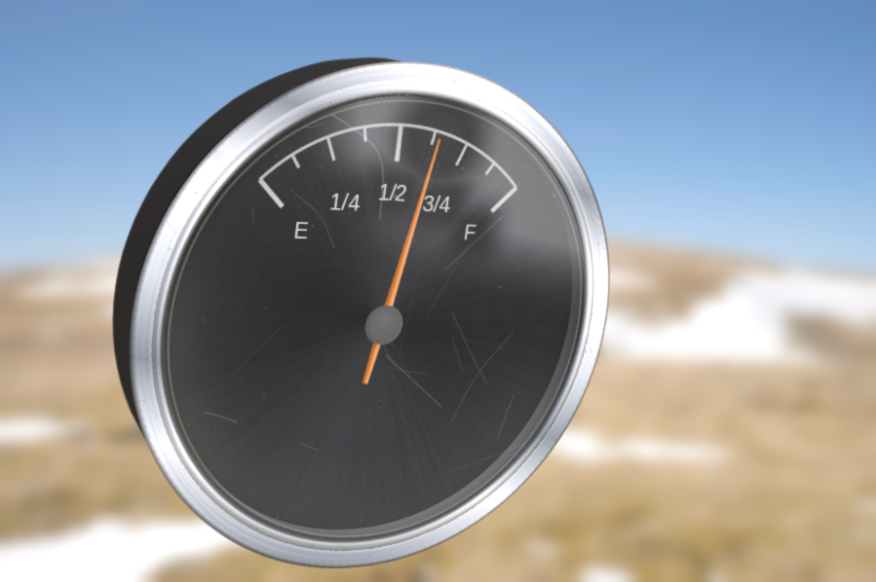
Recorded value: 0.625
